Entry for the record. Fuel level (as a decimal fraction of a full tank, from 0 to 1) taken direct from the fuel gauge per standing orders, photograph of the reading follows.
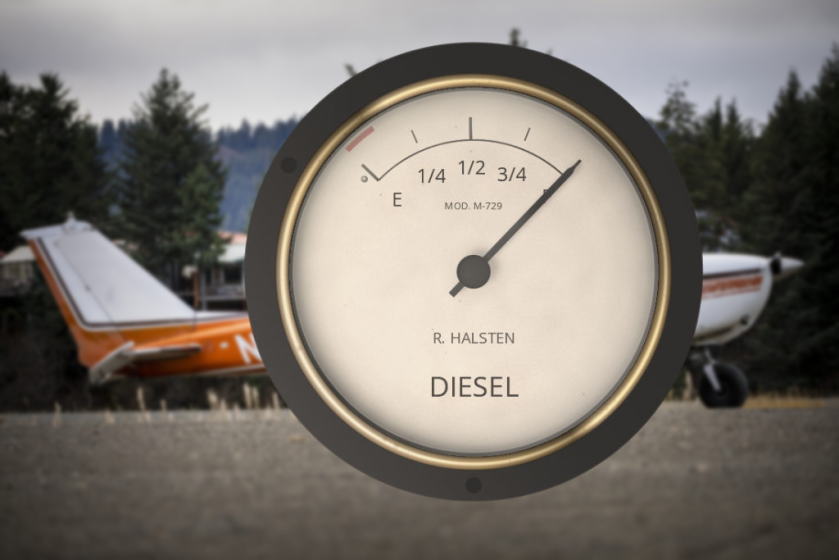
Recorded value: 1
